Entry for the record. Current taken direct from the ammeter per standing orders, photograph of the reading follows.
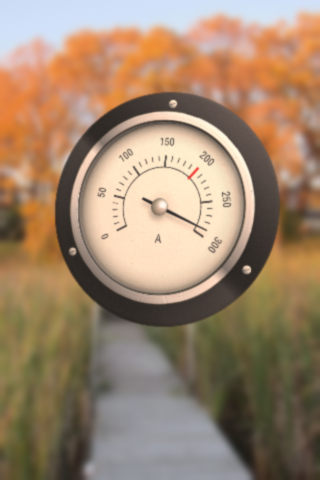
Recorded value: 290 A
